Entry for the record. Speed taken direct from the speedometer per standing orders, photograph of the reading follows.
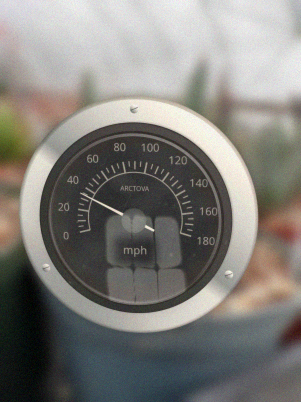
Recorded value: 35 mph
